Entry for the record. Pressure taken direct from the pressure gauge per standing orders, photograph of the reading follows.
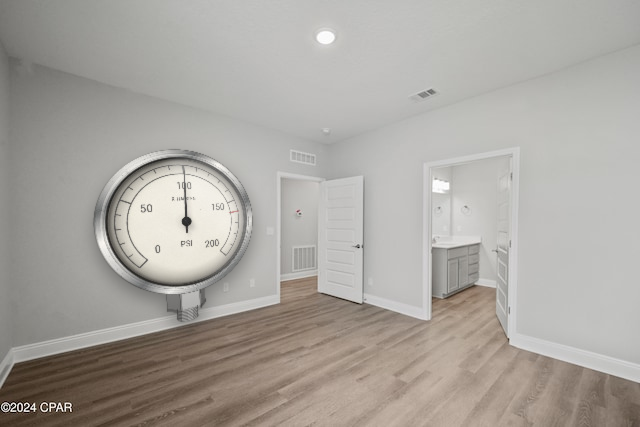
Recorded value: 100 psi
